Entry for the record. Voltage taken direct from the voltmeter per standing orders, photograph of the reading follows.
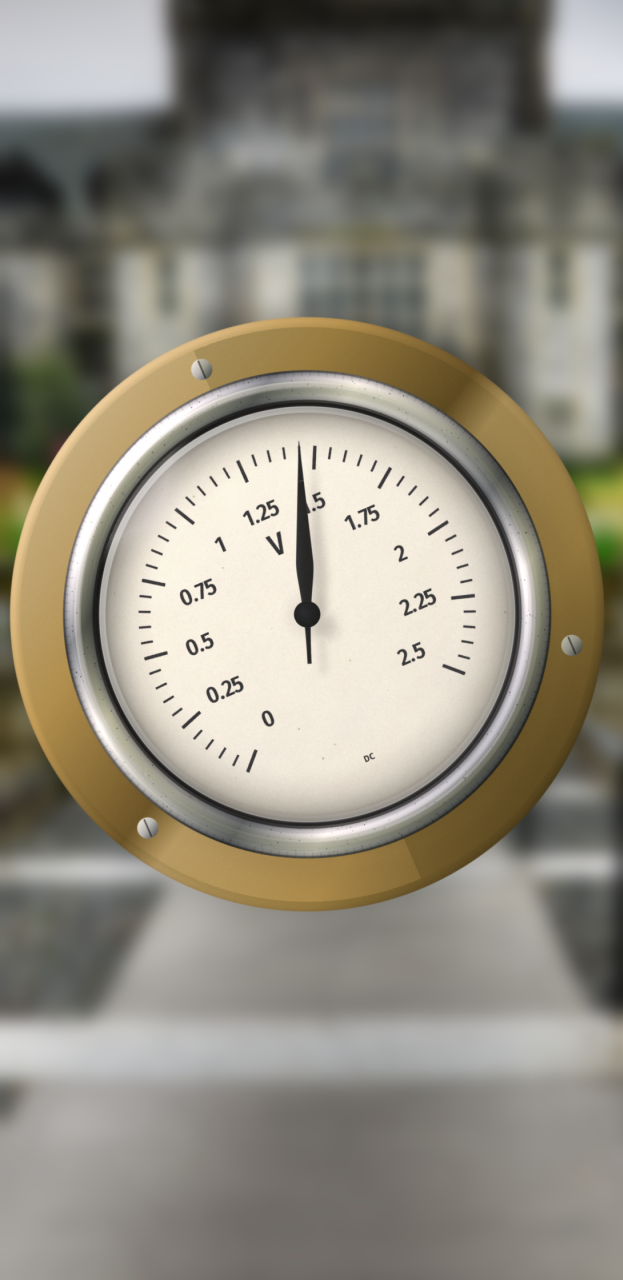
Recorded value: 1.45 V
